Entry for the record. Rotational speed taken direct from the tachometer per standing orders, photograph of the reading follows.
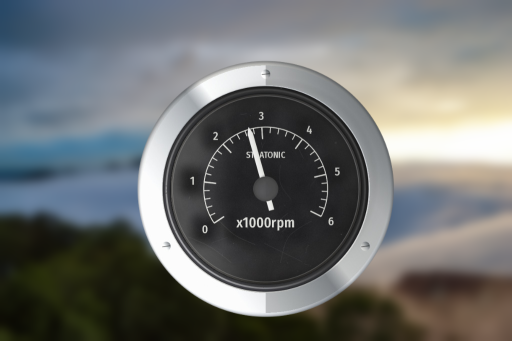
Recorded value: 2700 rpm
